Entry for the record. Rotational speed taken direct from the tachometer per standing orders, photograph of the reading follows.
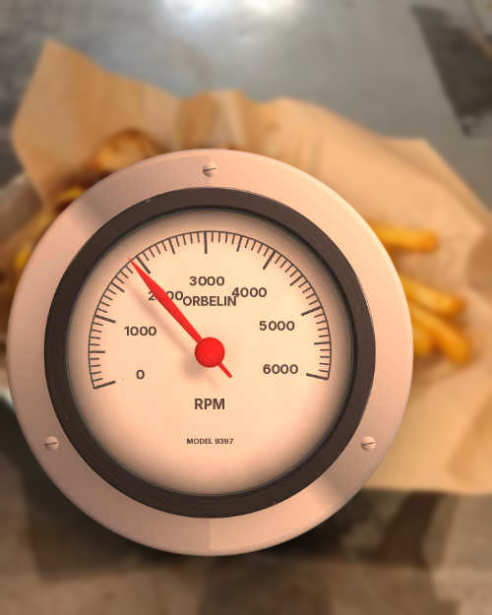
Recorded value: 1900 rpm
